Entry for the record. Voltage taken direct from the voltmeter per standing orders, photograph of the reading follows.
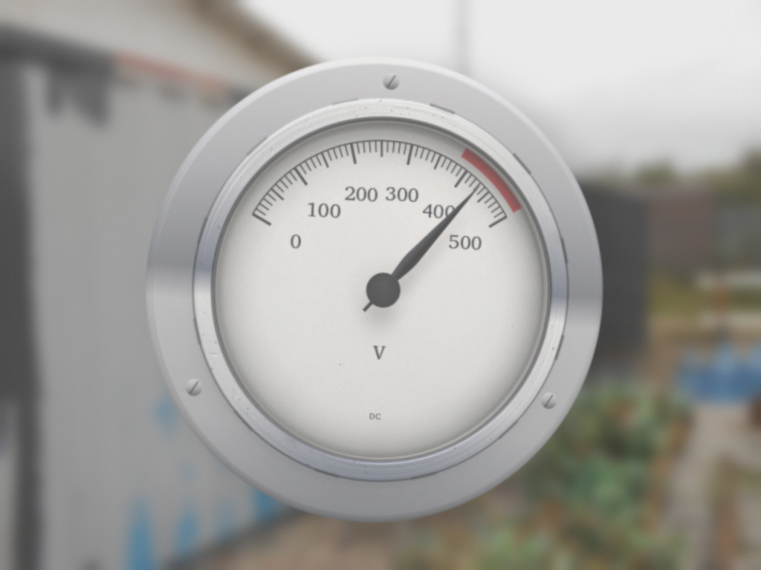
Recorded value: 430 V
